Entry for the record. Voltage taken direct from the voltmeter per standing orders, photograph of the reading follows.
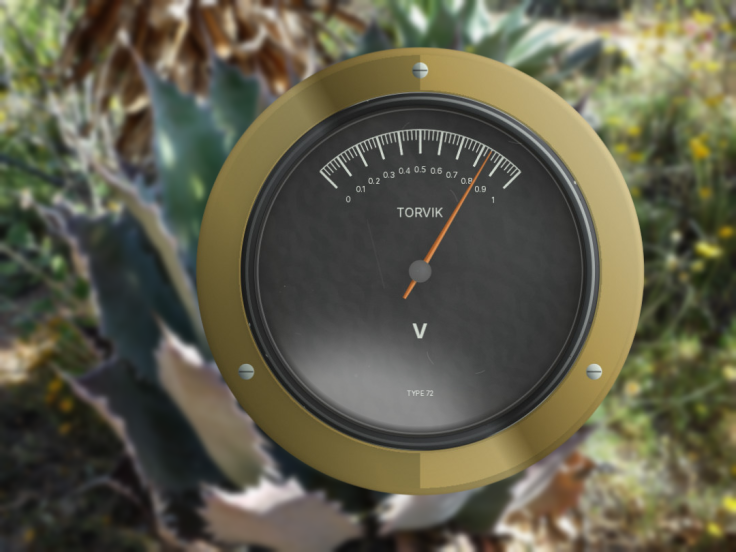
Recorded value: 0.84 V
